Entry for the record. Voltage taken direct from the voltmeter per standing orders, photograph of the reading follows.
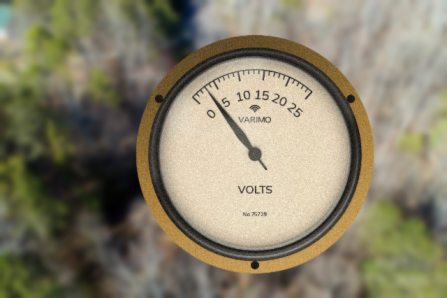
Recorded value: 3 V
